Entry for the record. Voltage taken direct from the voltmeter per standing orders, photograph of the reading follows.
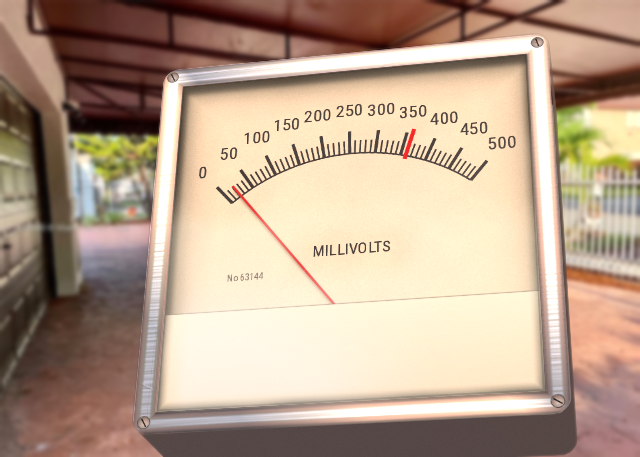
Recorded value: 20 mV
